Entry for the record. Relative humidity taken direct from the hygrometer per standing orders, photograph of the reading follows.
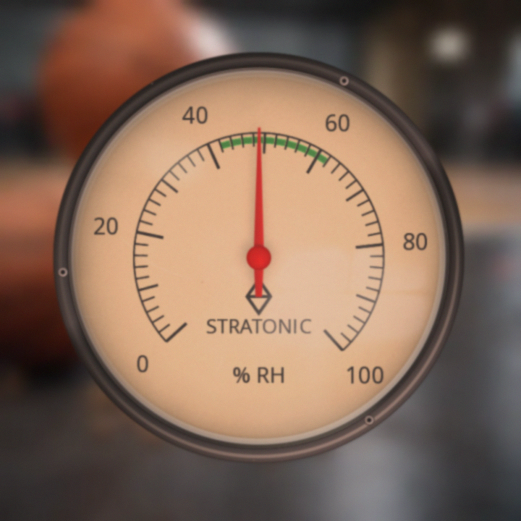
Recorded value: 49 %
